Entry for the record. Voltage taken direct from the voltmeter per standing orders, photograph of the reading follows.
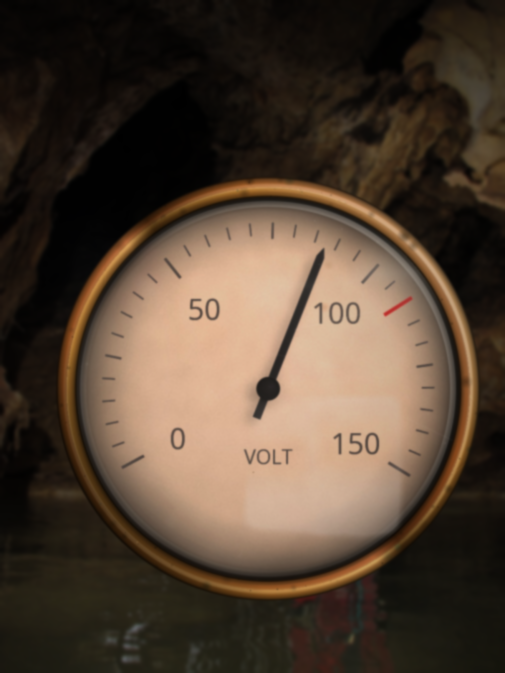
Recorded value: 87.5 V
